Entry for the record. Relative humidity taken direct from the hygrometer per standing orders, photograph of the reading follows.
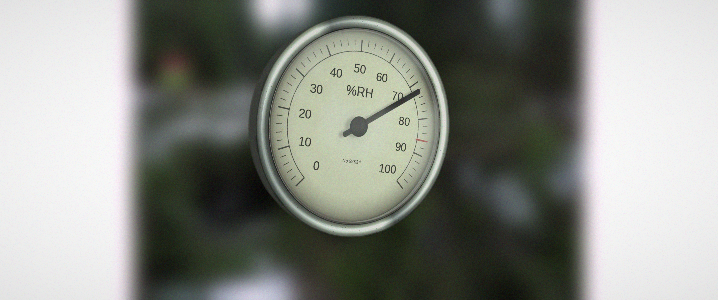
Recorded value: 72 %
